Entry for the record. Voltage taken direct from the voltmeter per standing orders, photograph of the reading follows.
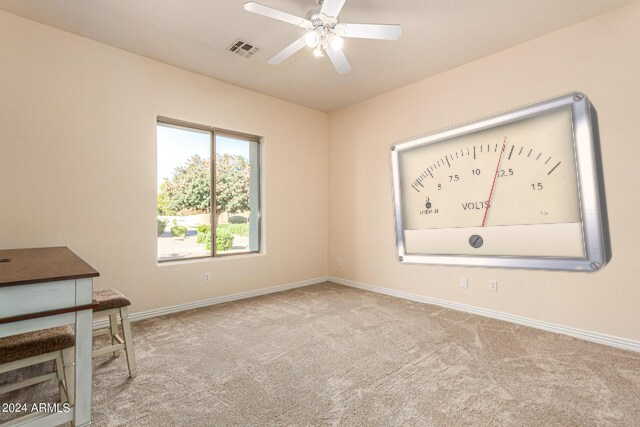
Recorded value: 12 V
